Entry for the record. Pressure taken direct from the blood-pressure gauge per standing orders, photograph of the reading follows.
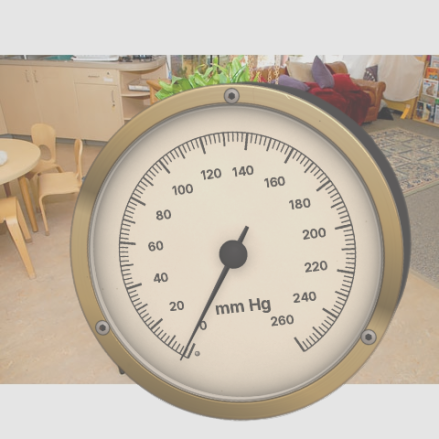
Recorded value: 2 mmHg
